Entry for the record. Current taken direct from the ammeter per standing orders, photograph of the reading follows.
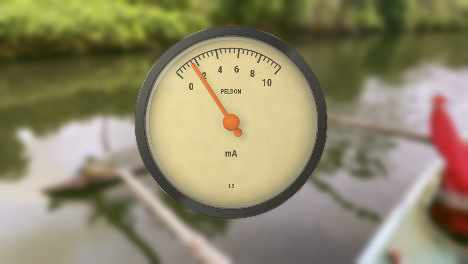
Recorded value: 1.6 mA
